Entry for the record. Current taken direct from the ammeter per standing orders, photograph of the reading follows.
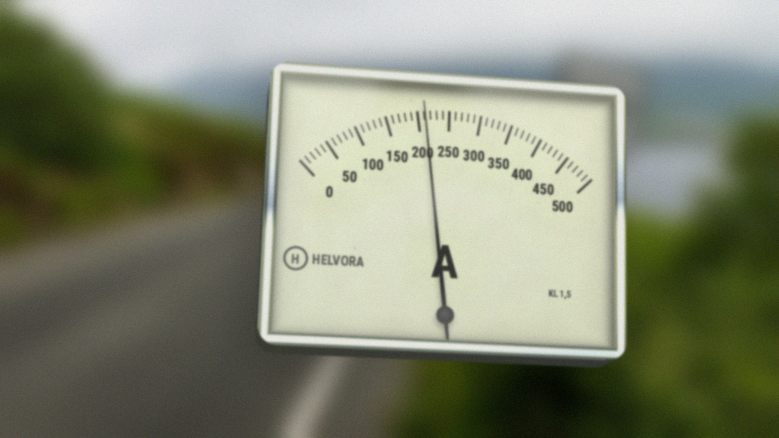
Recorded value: 210 A
